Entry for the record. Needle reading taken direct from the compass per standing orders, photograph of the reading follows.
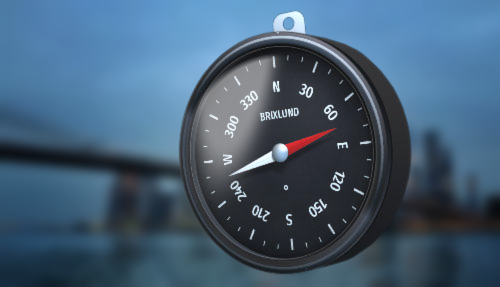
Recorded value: 75 °
